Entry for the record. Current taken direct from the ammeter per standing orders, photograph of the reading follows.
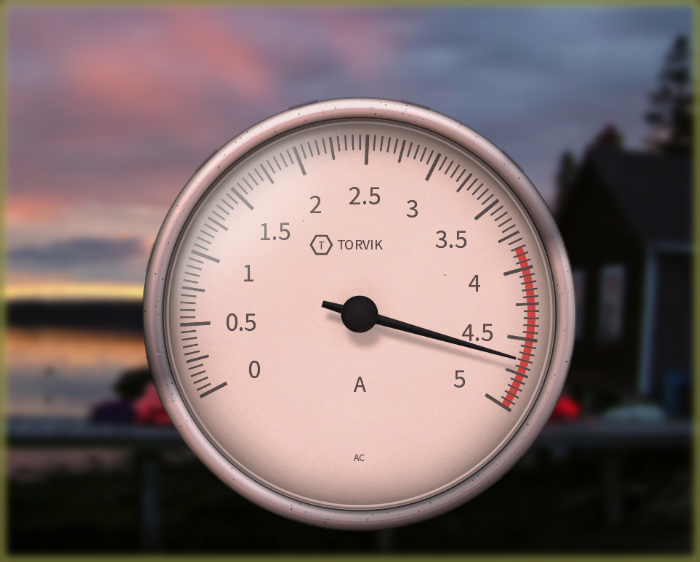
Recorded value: 4.65 A
